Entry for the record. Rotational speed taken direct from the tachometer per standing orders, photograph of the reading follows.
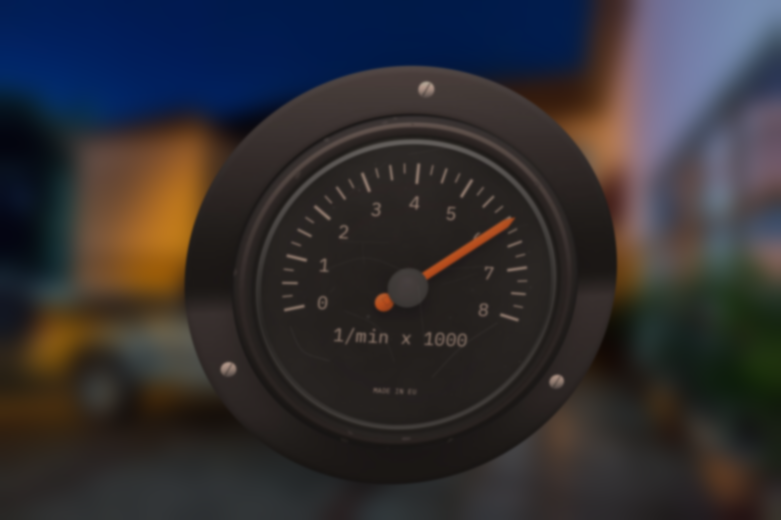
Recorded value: 6000 rpm
